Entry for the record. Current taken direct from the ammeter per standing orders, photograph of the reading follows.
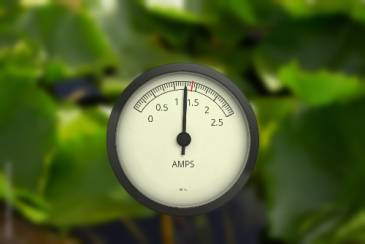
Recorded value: 1.25 A
